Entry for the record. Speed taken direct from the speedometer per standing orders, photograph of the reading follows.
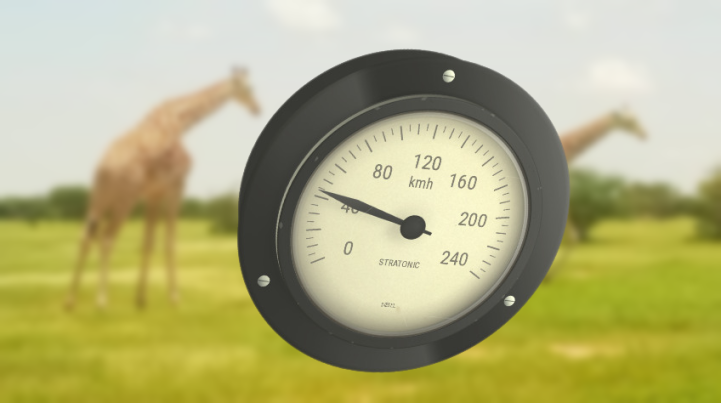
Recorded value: 45 km/h
